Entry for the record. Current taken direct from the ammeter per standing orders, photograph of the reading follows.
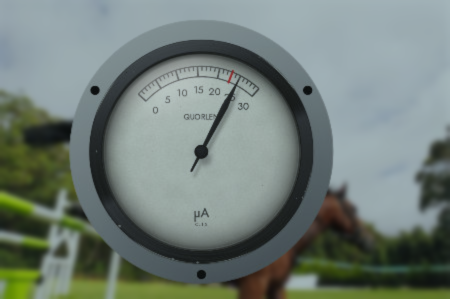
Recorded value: 25 µA
